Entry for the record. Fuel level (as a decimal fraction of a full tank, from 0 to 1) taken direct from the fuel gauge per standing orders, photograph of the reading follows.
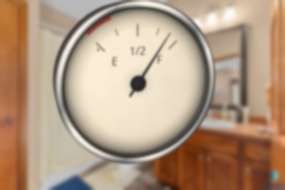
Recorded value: 0.875
